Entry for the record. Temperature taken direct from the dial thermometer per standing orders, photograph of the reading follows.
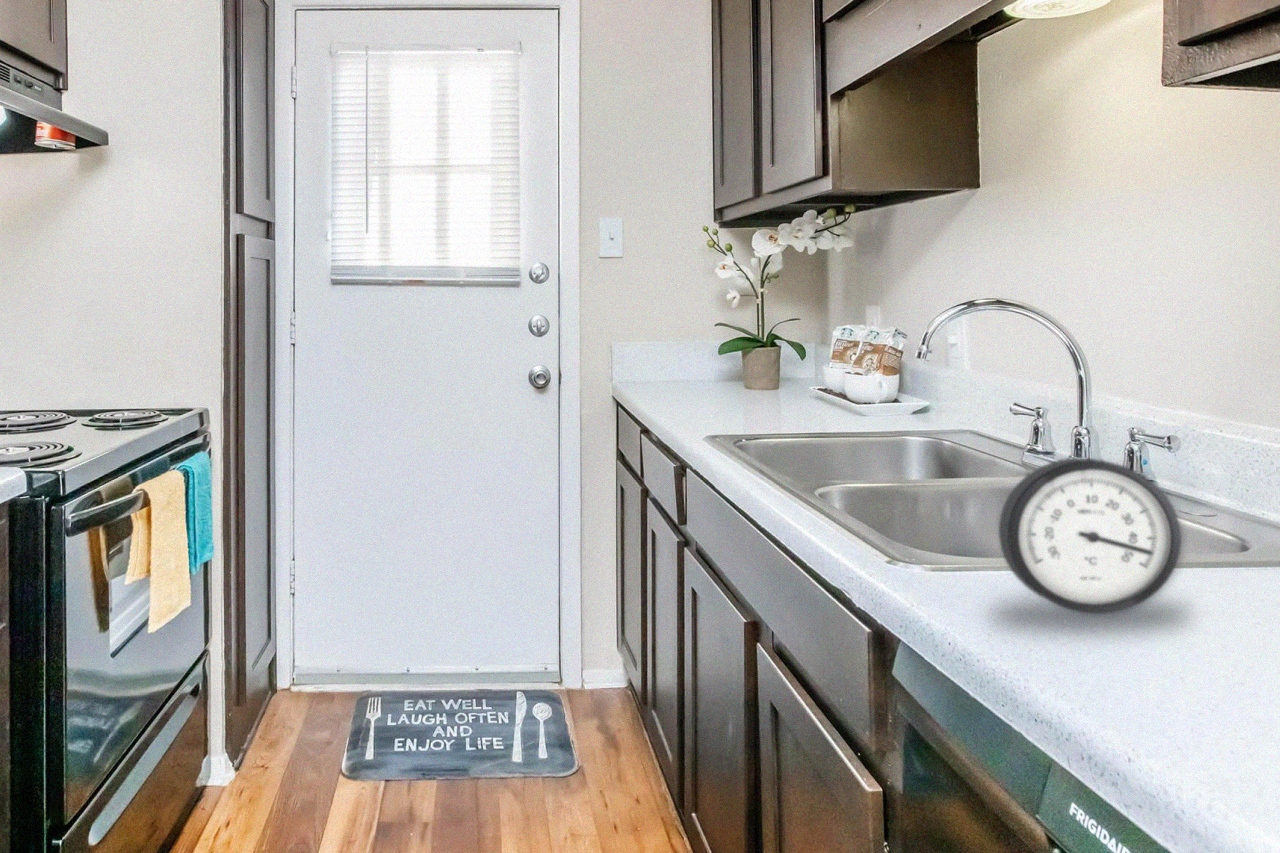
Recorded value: 45 °C
